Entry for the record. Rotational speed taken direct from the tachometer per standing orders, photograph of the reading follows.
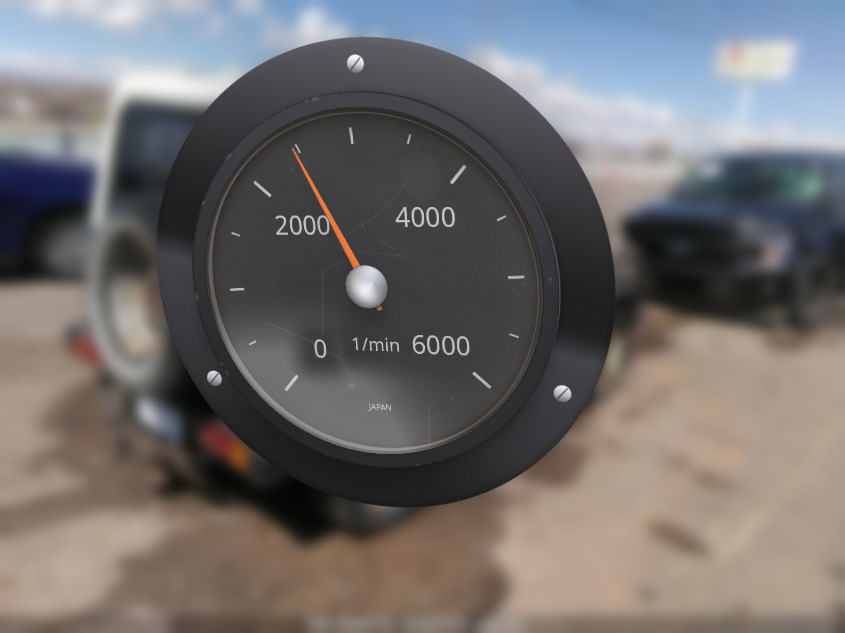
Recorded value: 2500 rpm
